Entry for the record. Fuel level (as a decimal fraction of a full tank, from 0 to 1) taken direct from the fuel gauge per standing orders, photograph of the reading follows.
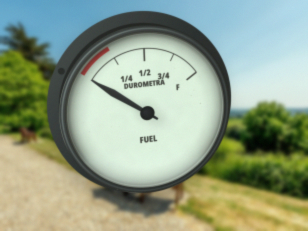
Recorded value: 0
